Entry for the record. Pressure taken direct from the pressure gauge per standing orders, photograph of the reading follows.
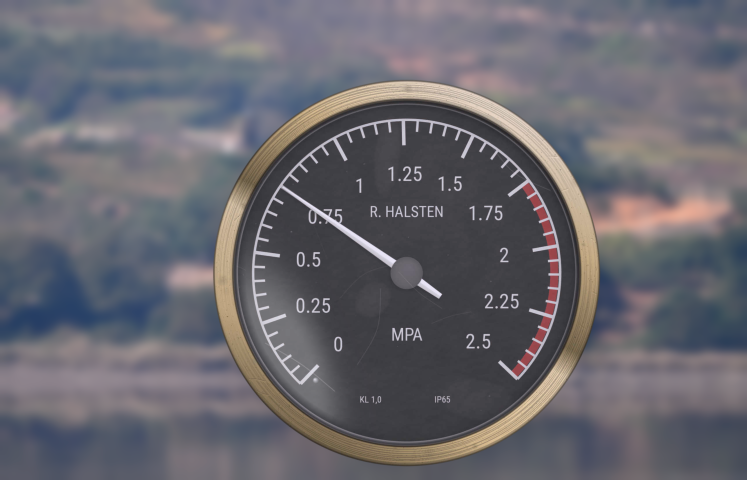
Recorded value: 0.75 MPa
